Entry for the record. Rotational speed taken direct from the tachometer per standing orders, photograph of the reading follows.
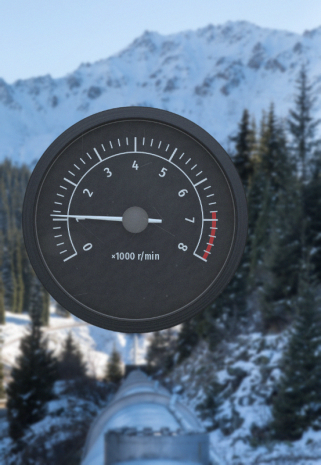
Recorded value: 1100 rpm
